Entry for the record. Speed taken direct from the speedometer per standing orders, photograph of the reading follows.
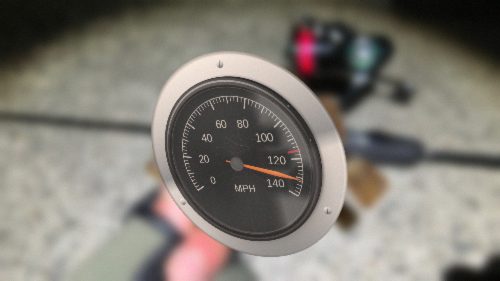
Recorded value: 130 mph
